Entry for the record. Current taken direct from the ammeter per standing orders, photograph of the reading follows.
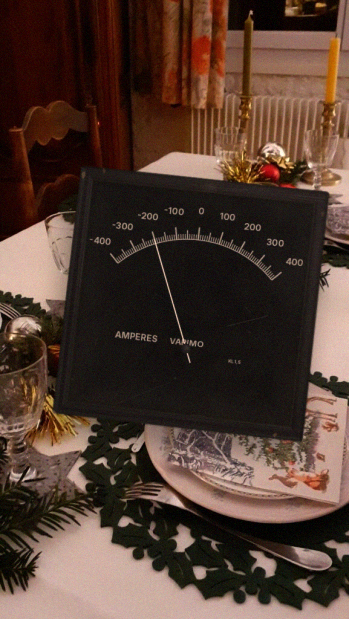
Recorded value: -200 A
